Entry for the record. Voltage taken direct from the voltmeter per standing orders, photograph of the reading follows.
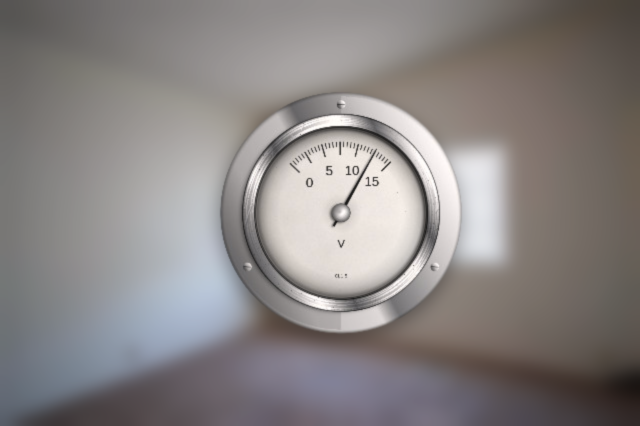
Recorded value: 12.5 V
